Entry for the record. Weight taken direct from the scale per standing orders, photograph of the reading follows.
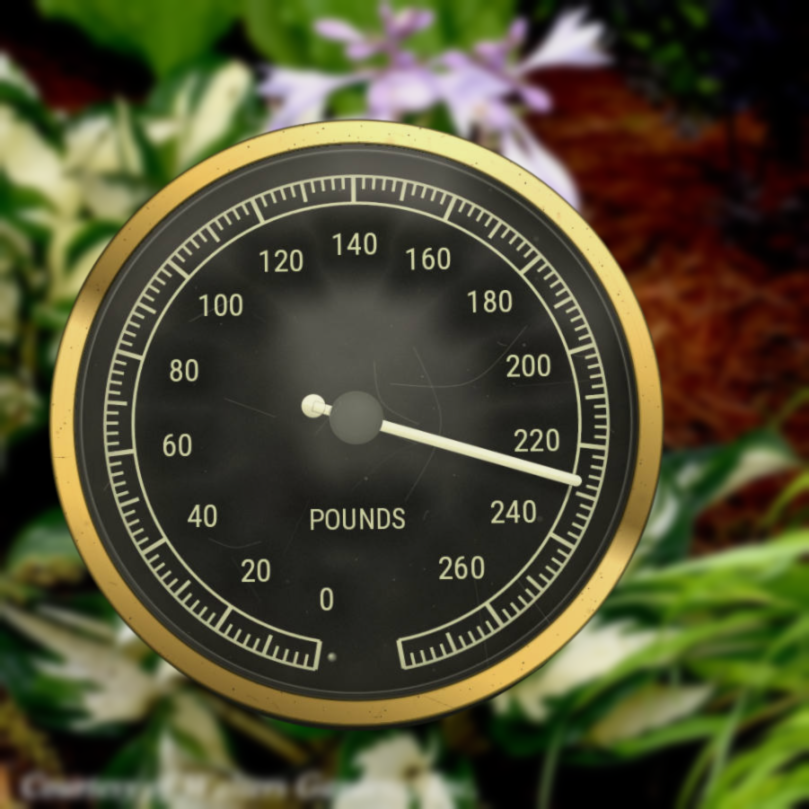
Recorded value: 228 lb
